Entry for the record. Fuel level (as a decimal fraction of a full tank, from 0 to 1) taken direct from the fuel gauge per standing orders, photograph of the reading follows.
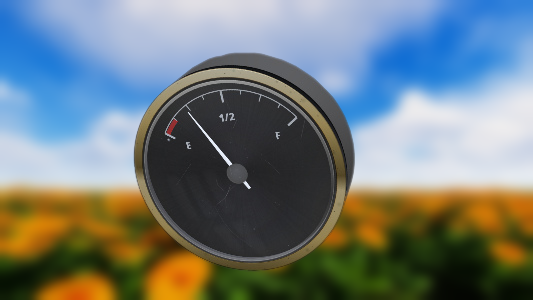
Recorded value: 0.25
